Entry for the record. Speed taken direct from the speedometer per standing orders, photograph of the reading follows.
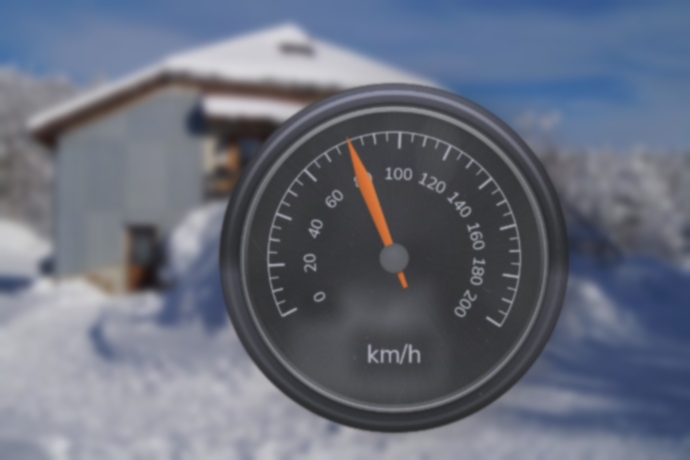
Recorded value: 80 km/h
